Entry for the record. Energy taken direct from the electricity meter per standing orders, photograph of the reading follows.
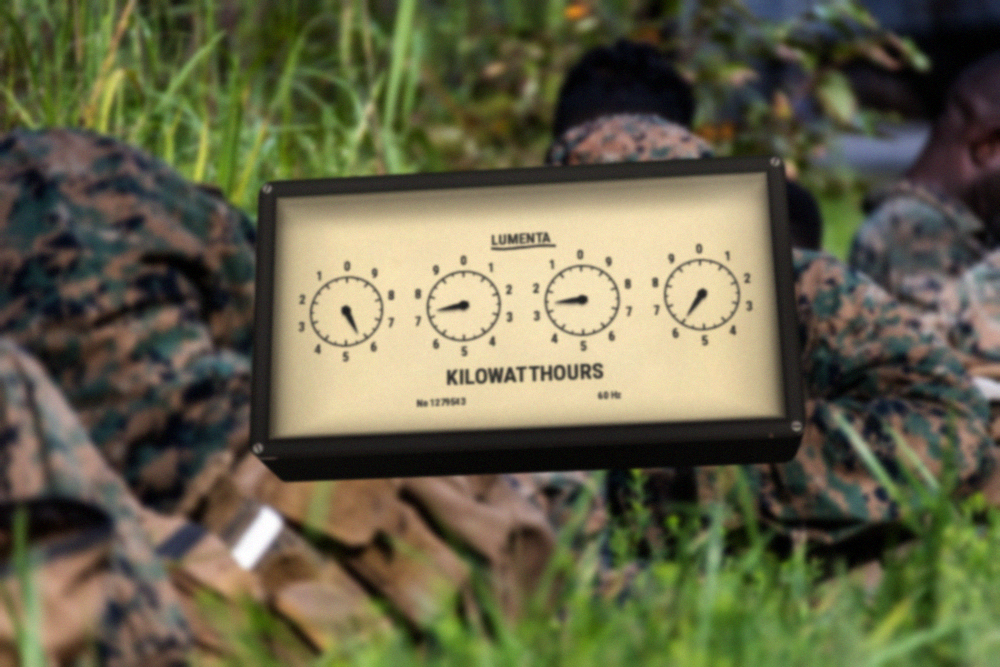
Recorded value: 5726 kWh
